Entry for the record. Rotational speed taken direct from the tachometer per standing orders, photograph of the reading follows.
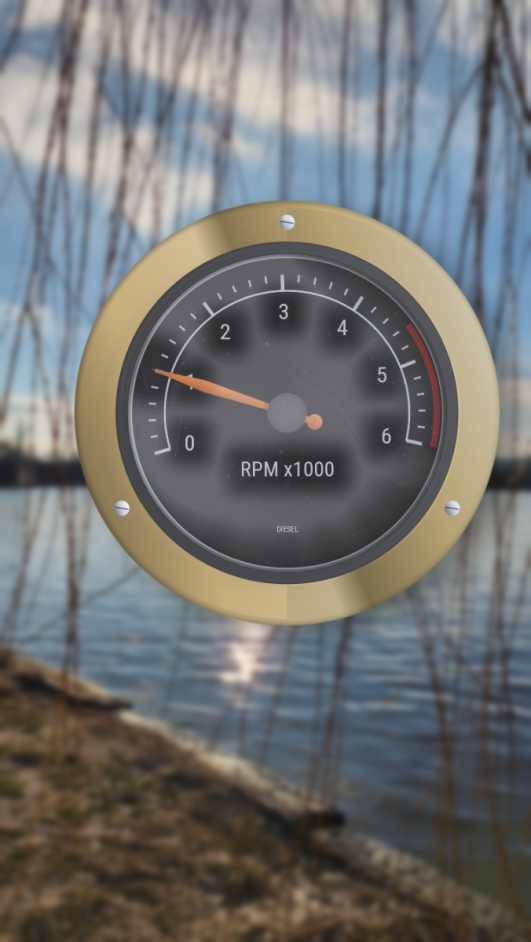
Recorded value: 1000 rpm
